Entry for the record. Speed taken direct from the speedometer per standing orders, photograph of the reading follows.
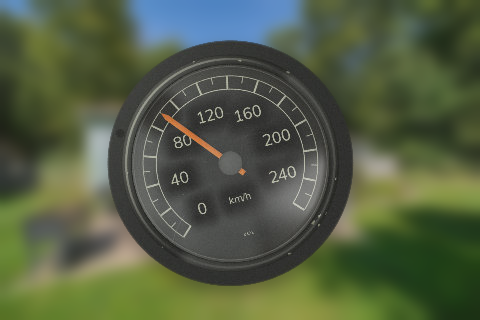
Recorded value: 90 km/h
